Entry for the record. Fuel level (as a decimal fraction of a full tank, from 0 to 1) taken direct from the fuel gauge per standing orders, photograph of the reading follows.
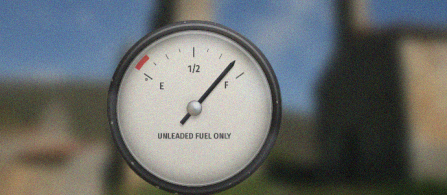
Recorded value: 0.875
